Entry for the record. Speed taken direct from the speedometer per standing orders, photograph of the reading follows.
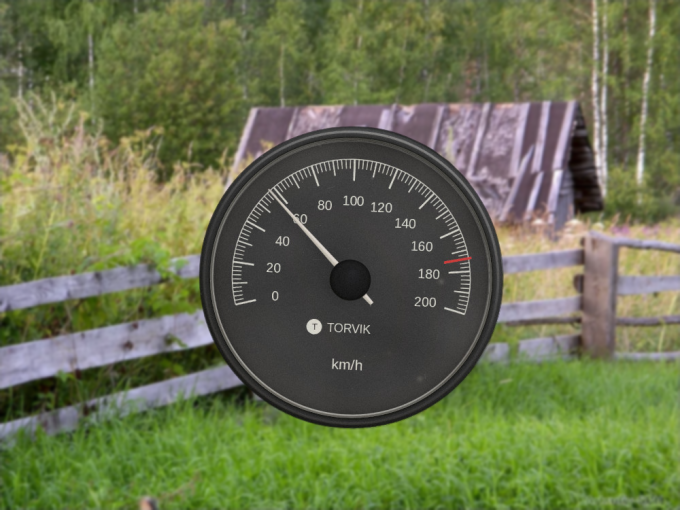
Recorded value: 58 km/h
